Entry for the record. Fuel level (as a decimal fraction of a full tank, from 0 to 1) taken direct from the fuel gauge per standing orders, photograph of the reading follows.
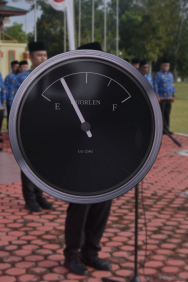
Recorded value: 0.25
